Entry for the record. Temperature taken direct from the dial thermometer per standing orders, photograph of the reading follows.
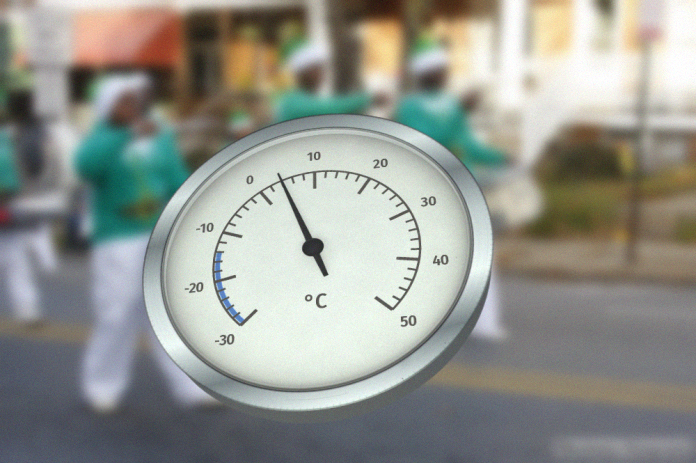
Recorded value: 4 °C
